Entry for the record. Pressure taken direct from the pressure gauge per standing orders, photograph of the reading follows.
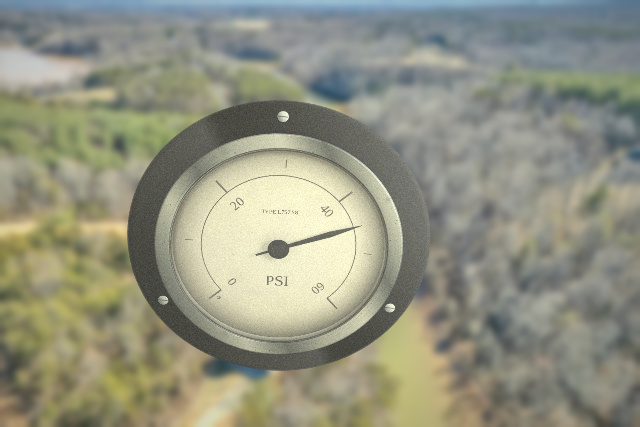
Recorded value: 45 psi
